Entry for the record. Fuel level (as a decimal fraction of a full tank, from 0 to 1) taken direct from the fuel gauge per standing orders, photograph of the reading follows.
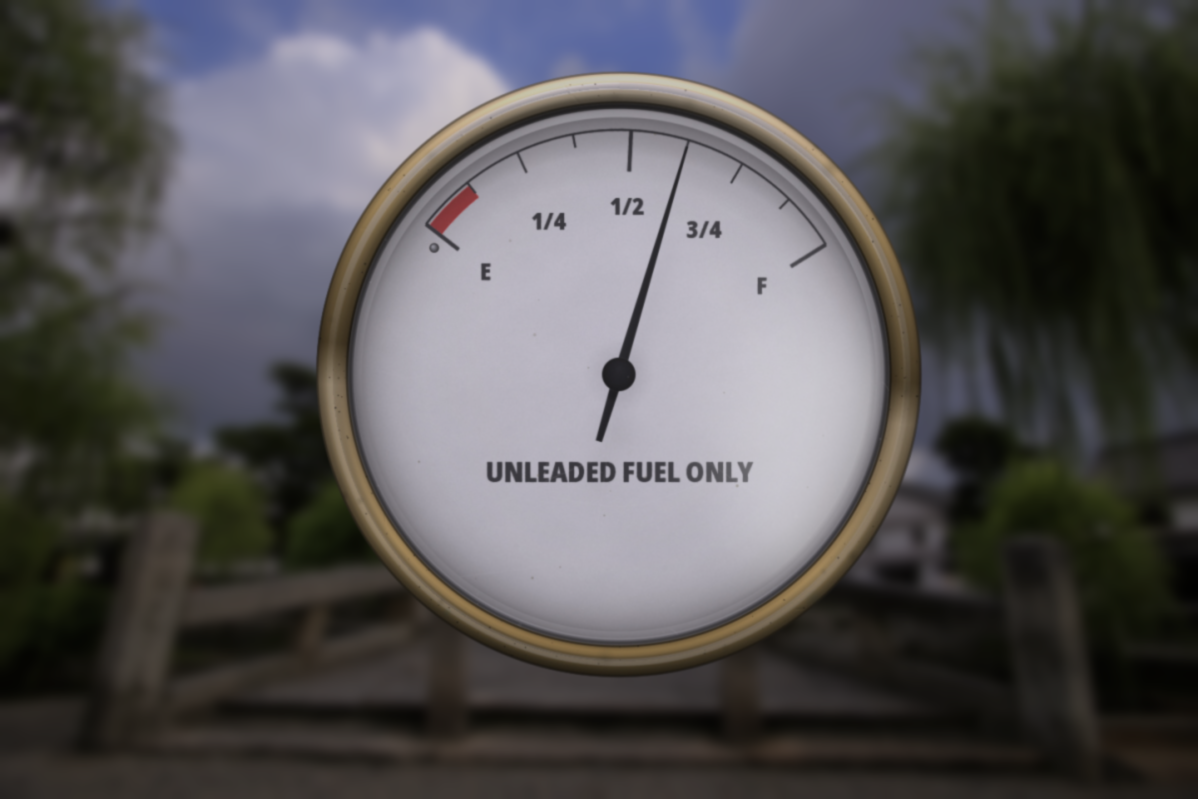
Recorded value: 0.625
